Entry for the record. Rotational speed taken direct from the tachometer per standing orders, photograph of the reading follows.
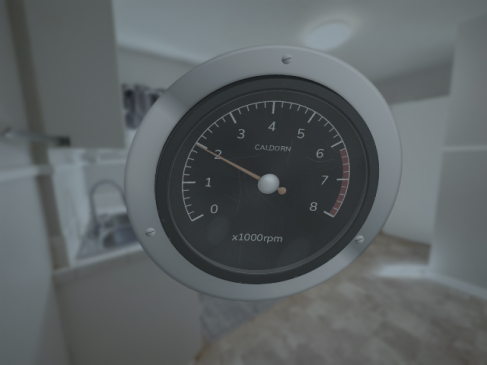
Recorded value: 2000 rpm
